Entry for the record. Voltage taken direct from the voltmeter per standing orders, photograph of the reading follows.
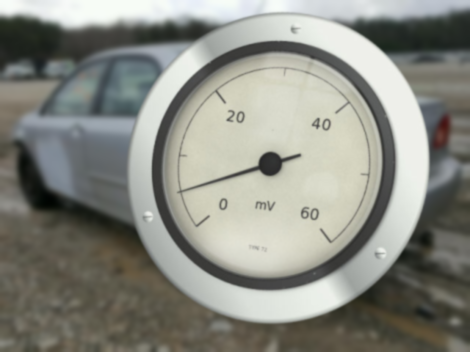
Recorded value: 5 mV
